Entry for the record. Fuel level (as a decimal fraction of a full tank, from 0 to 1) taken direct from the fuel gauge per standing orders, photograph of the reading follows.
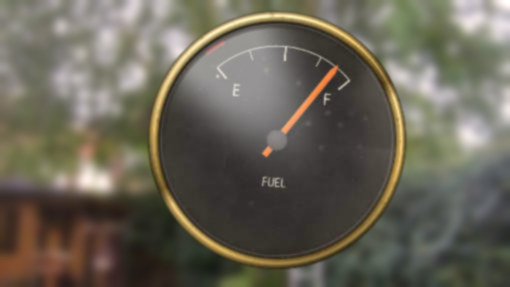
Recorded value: 0.875
